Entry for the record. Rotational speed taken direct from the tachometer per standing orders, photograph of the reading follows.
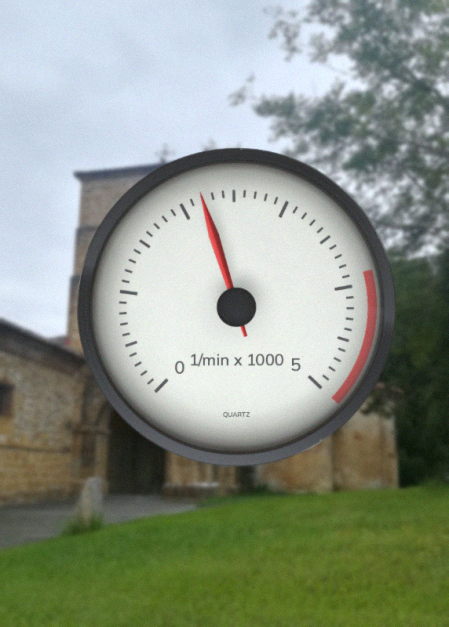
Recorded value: 2200 rpm
